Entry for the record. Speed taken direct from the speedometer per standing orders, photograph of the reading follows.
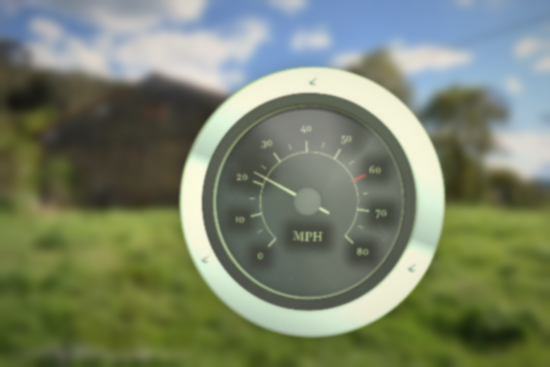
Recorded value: 22.5 mph
